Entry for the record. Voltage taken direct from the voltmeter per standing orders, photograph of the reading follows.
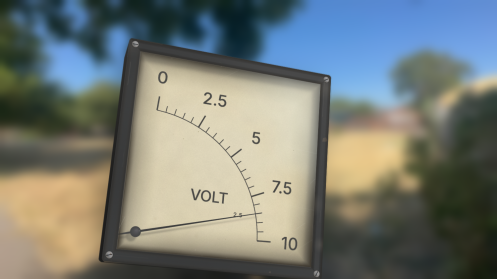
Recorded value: 8.5 V
